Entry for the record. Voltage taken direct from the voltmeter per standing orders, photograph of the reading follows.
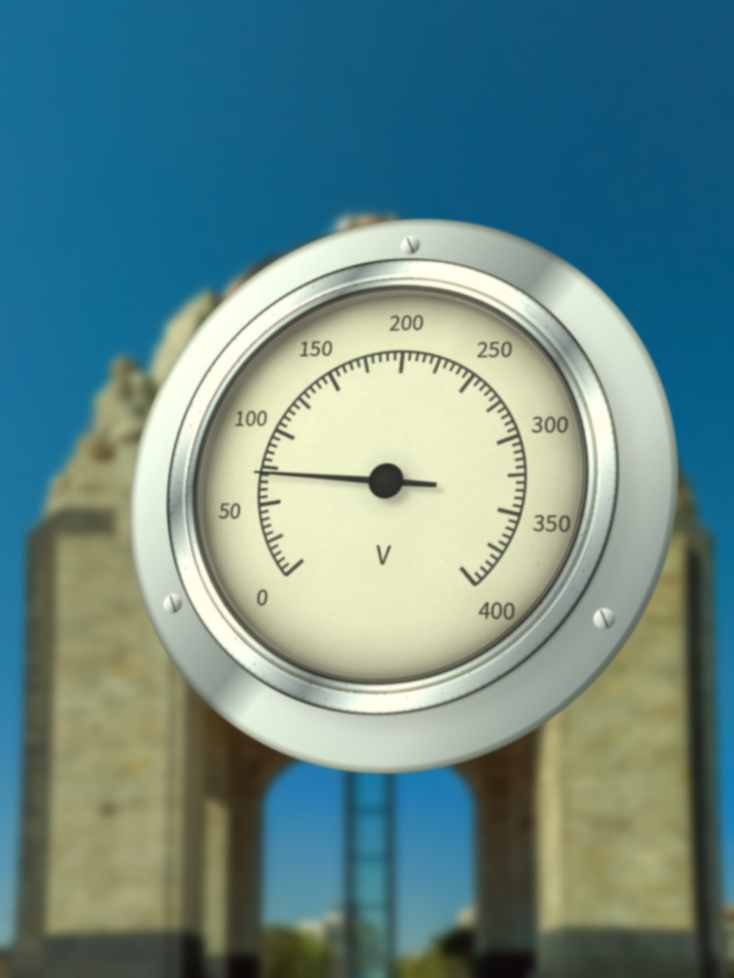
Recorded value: 70 V
